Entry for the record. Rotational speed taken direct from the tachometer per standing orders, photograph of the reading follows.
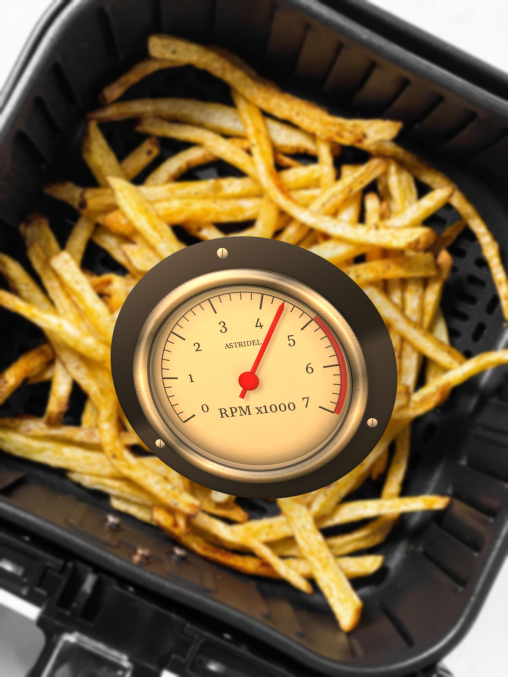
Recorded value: 4400 rpm
